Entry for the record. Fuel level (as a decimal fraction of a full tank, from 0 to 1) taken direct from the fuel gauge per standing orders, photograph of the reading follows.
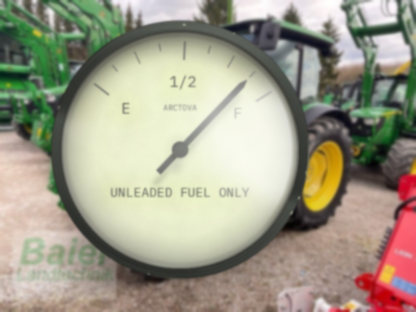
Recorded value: 0.875
